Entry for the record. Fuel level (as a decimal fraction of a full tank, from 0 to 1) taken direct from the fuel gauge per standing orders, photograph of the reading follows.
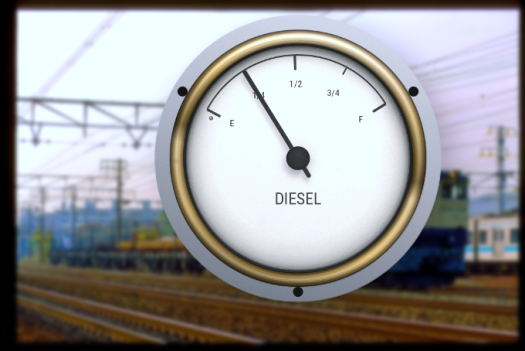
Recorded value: 0.25
